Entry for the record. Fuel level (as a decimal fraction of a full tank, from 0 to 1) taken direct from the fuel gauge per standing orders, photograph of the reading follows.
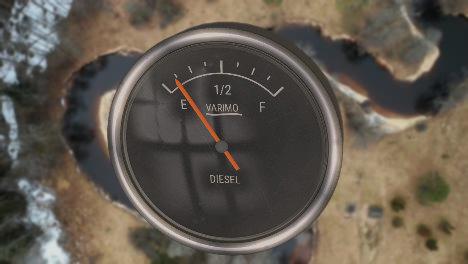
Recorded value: 0.125
